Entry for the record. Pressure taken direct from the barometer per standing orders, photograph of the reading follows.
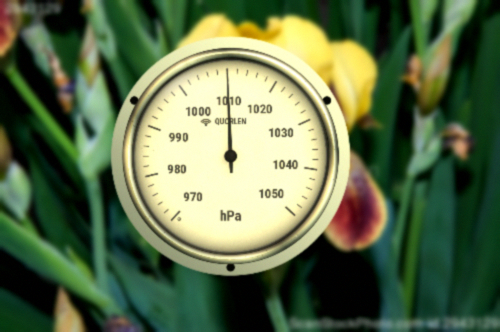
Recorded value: 1010 hPa
